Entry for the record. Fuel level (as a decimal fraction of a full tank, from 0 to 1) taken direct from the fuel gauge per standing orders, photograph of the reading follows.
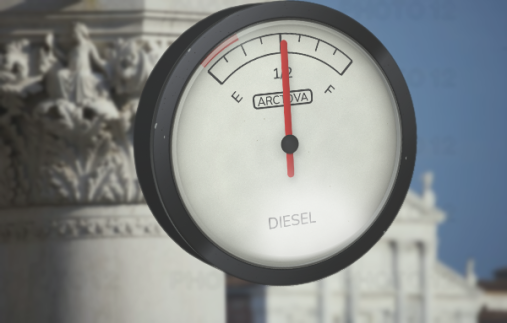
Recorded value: 0.5
